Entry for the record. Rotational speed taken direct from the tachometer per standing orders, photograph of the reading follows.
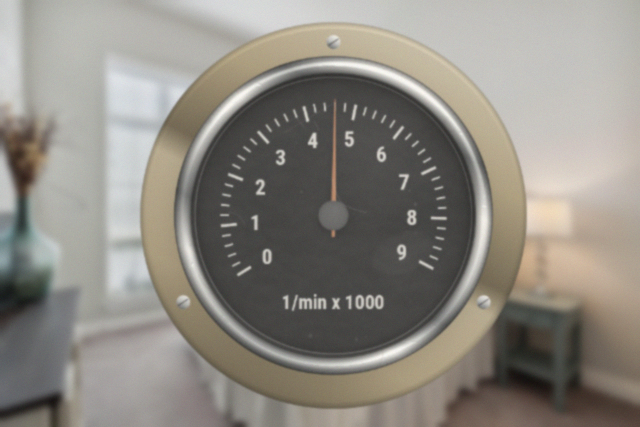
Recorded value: 4600 rpm
